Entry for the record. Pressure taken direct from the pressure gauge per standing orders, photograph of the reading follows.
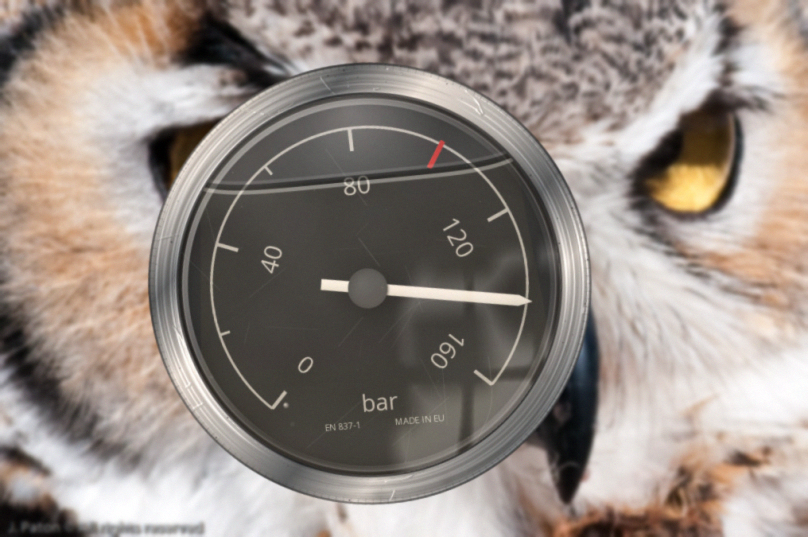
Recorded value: 140 bar
